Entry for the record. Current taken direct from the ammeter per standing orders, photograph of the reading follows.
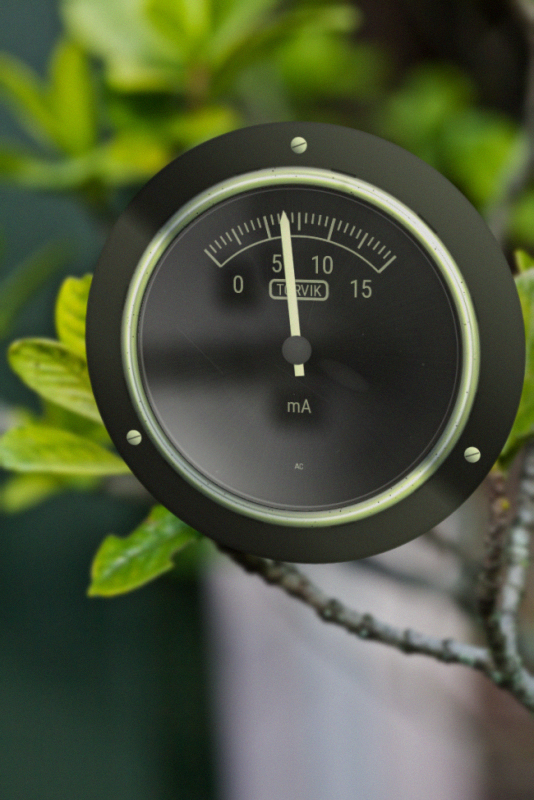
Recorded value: 6.5 mA
